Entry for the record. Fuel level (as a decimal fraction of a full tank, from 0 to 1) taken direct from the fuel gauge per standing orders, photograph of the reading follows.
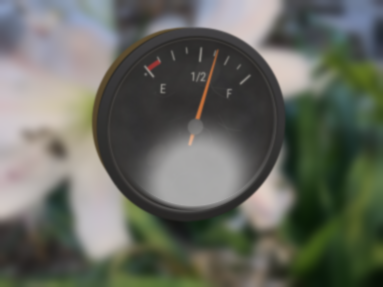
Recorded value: 0.625
